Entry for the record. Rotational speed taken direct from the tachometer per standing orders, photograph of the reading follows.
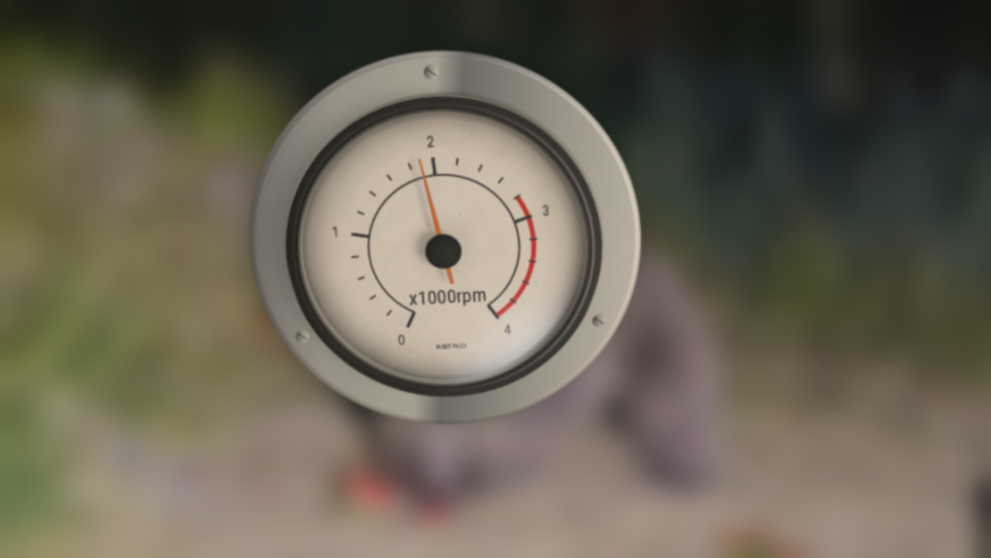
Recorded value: 1900 rpm
